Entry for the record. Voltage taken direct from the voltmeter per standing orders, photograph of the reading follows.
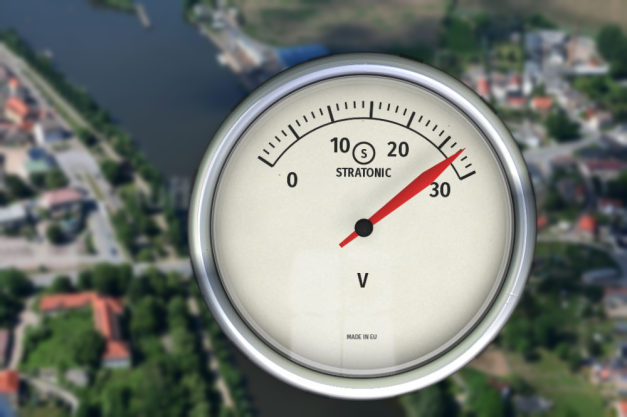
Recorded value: 27 V
